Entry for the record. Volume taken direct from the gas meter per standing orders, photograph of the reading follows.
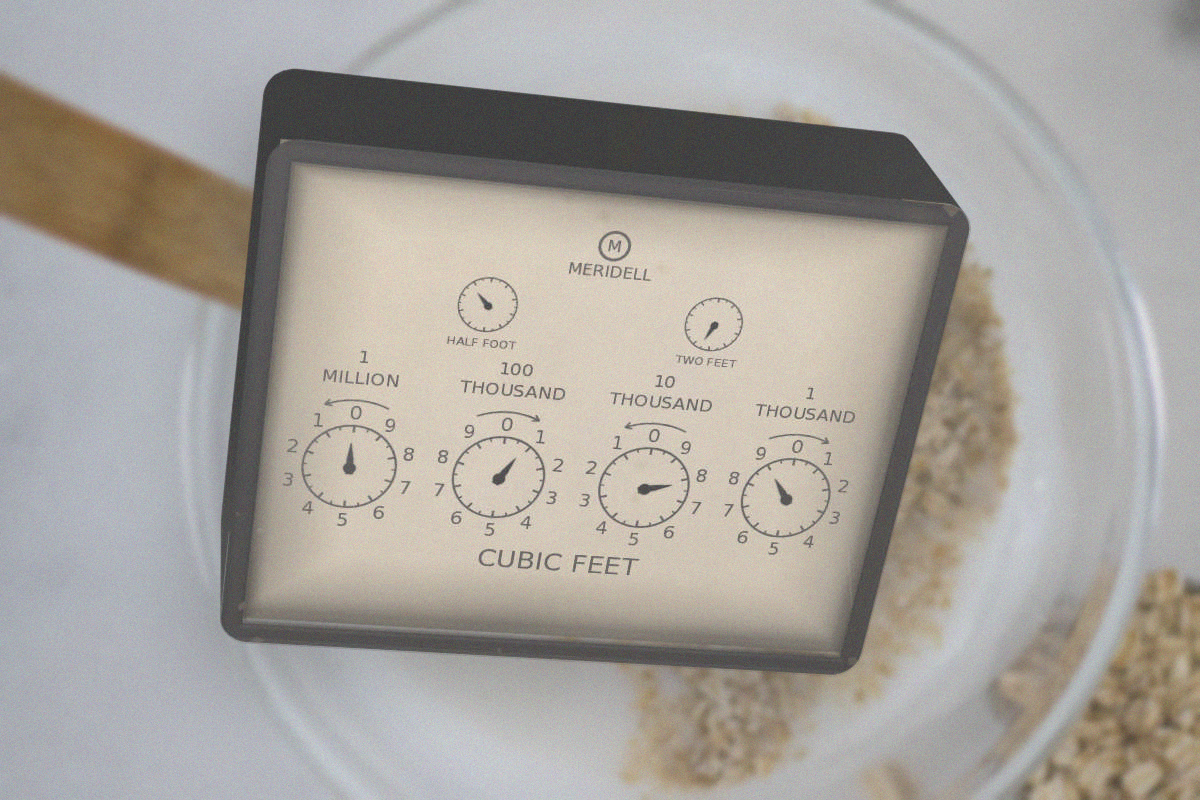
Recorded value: 7900 ft³
